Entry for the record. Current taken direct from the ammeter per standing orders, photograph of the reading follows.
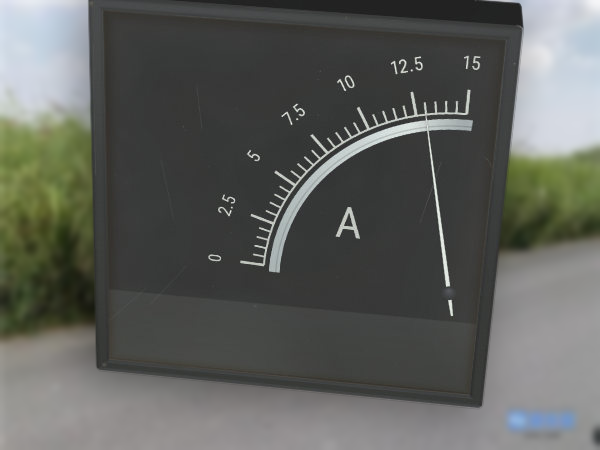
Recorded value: 13 A
